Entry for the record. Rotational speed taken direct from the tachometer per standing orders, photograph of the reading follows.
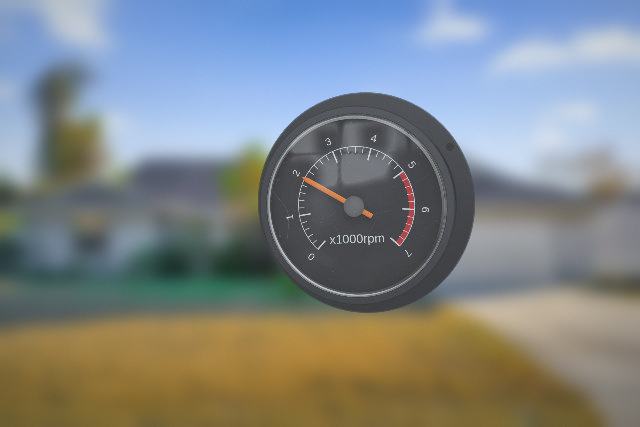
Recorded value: 2000 rpm
